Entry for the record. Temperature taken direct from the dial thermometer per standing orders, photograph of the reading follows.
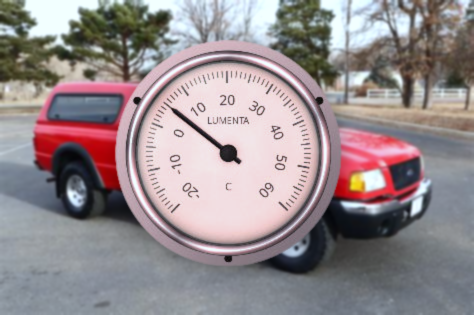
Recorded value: 5 °C
